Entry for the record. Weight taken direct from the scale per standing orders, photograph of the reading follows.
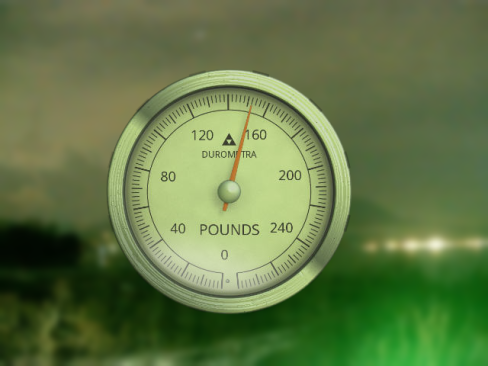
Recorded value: 152 lb
